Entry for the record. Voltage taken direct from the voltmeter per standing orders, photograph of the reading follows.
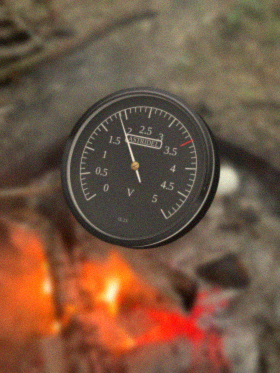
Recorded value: 1.9 V
